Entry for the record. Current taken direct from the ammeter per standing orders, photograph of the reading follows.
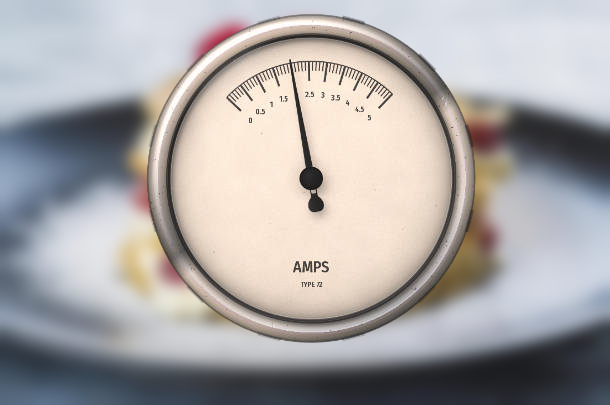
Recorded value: 2 A
